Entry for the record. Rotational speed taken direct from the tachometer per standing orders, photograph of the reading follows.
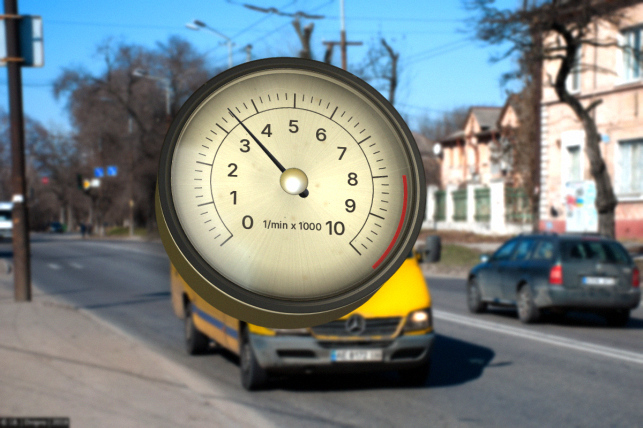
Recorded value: 3400 rpm
